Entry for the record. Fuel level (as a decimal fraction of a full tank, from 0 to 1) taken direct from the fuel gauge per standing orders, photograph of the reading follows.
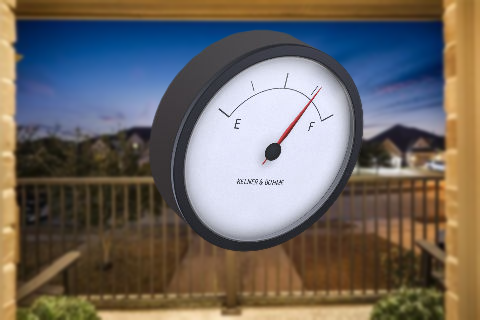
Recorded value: 0.75
